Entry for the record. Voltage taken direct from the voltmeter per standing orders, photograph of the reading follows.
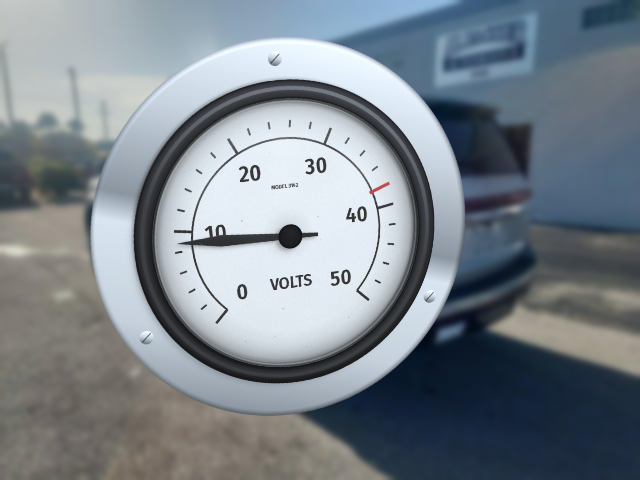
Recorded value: 9 V
